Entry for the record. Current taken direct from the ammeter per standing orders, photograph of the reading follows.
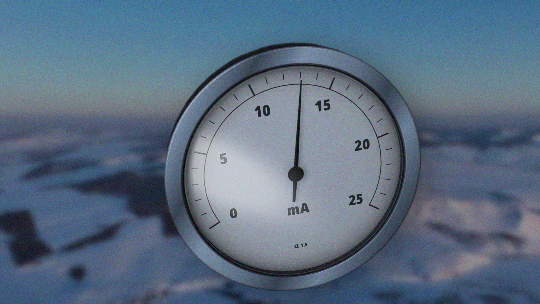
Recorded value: 13 mA
